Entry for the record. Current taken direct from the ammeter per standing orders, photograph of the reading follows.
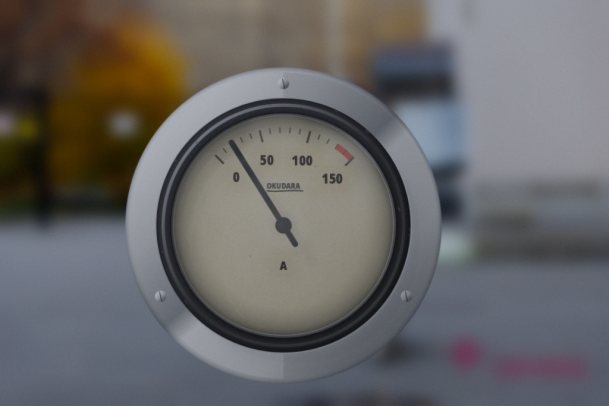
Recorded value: 20 A
